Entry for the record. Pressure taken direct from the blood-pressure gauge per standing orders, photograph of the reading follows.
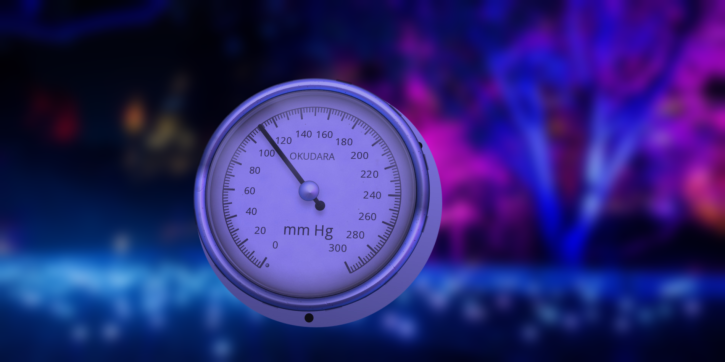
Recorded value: 110 mmHg
